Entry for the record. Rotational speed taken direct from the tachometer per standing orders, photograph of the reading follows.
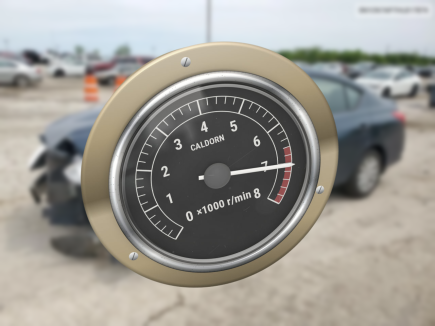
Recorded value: 7000 rpm
